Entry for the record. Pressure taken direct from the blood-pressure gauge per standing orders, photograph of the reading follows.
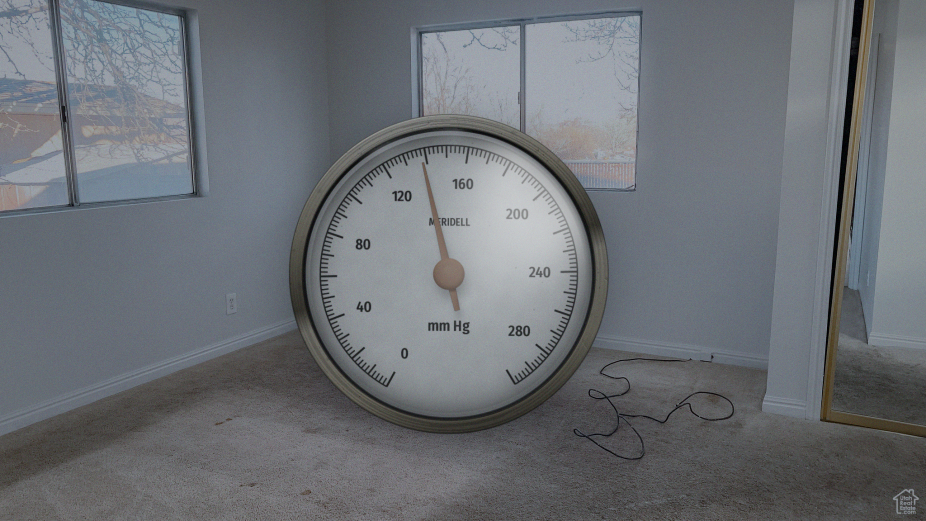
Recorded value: 138 mmHg
